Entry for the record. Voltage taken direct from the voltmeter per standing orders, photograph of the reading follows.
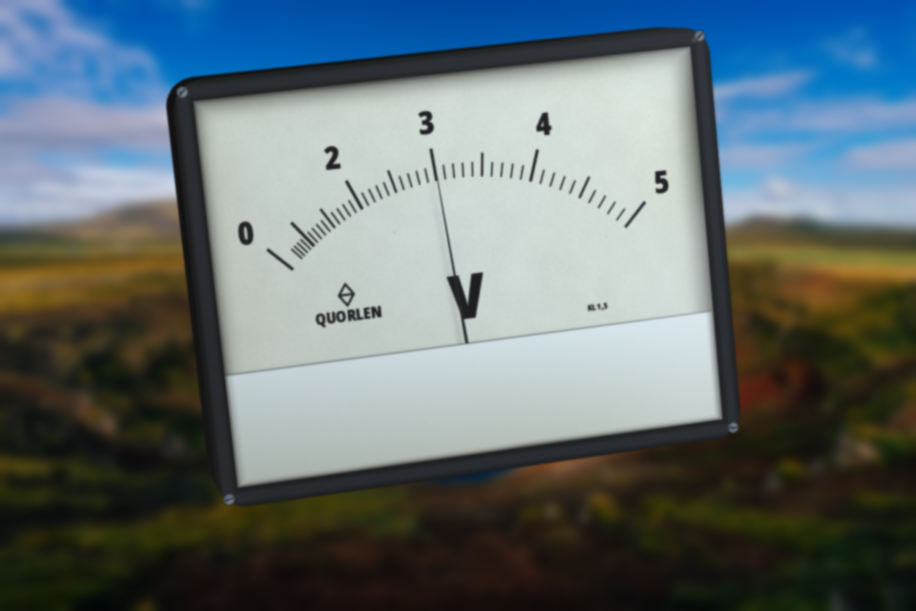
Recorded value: 3 V
